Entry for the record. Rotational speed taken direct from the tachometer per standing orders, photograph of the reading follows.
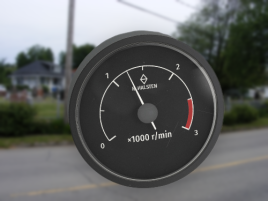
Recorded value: 1250 rpm
